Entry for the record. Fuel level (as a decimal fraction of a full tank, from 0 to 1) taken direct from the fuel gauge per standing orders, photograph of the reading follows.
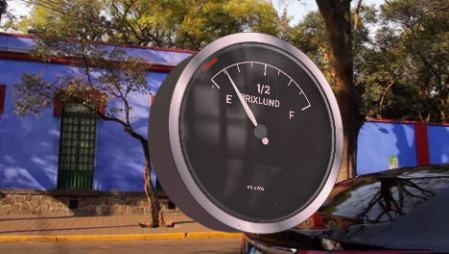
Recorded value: 0.125
